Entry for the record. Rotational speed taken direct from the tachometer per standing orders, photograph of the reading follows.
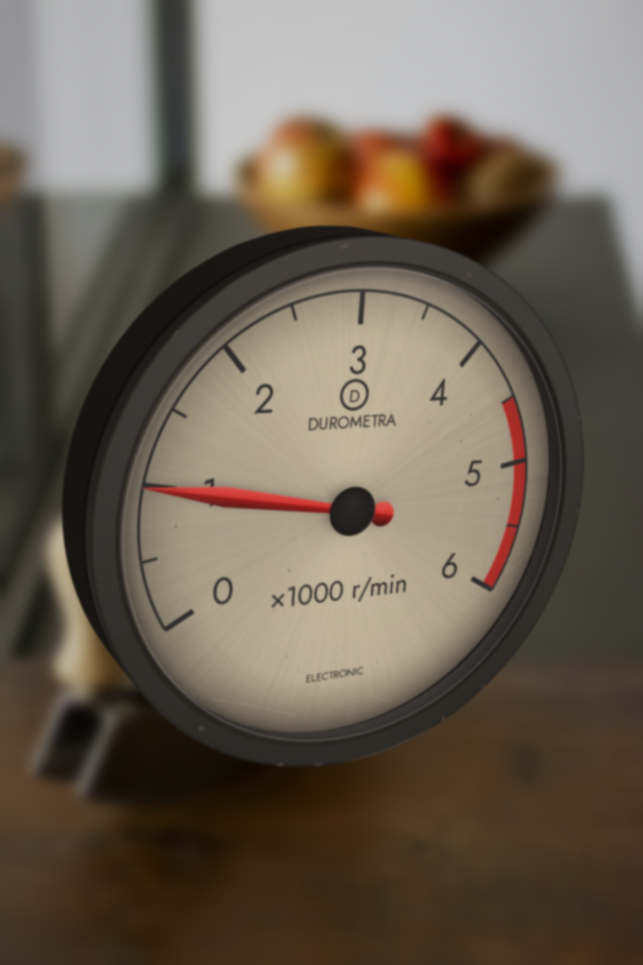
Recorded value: 1000 rpm
